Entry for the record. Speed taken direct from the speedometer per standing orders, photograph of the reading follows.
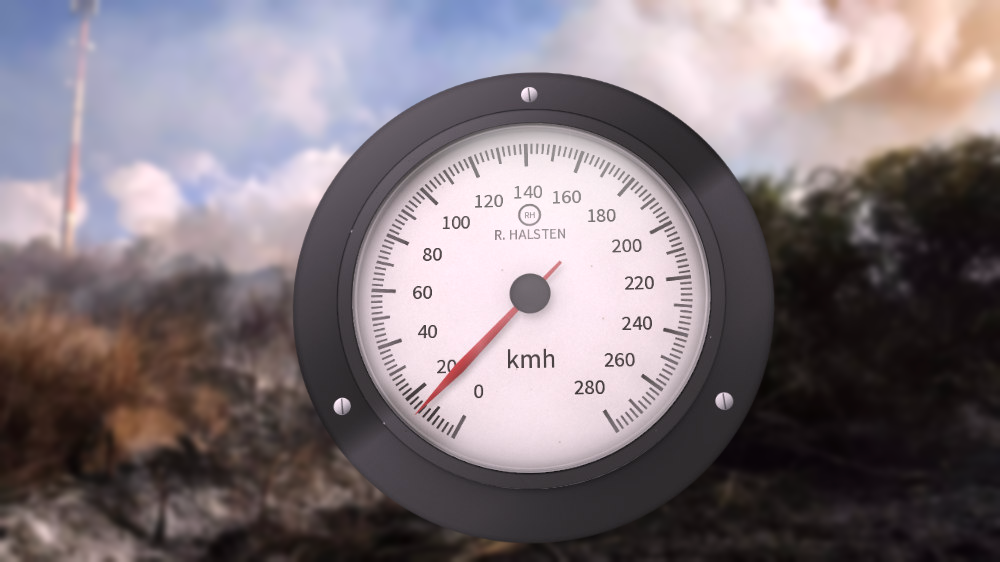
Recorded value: 14 km/h
